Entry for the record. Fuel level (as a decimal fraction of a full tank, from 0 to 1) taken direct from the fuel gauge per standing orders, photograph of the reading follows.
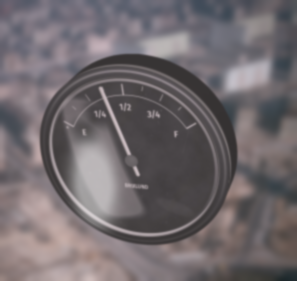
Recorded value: 0.375
